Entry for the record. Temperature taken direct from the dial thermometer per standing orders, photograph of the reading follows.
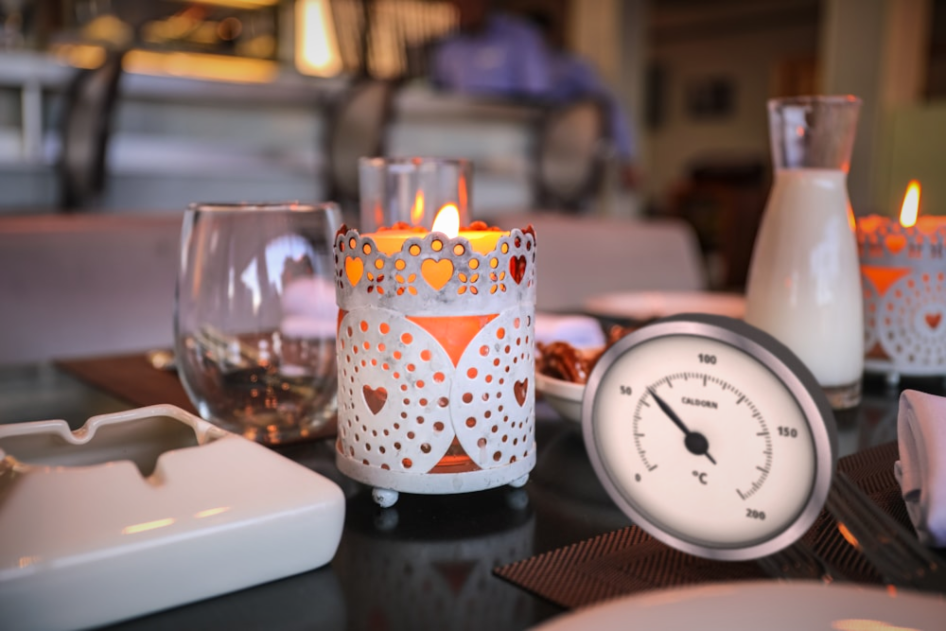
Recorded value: 62.5 °C
